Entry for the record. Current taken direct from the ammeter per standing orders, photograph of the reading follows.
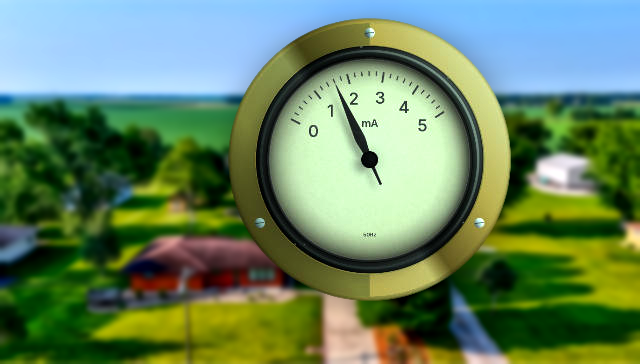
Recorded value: 1.6 mA
